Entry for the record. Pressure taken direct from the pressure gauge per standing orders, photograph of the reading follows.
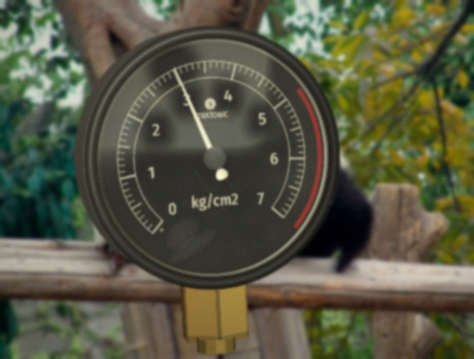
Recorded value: 3 kg/cm²
